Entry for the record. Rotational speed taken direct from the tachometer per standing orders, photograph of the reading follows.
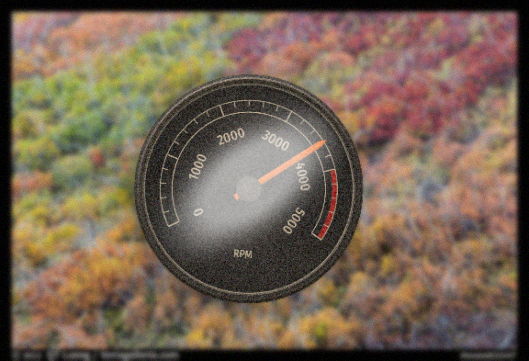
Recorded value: 3600 rpm
